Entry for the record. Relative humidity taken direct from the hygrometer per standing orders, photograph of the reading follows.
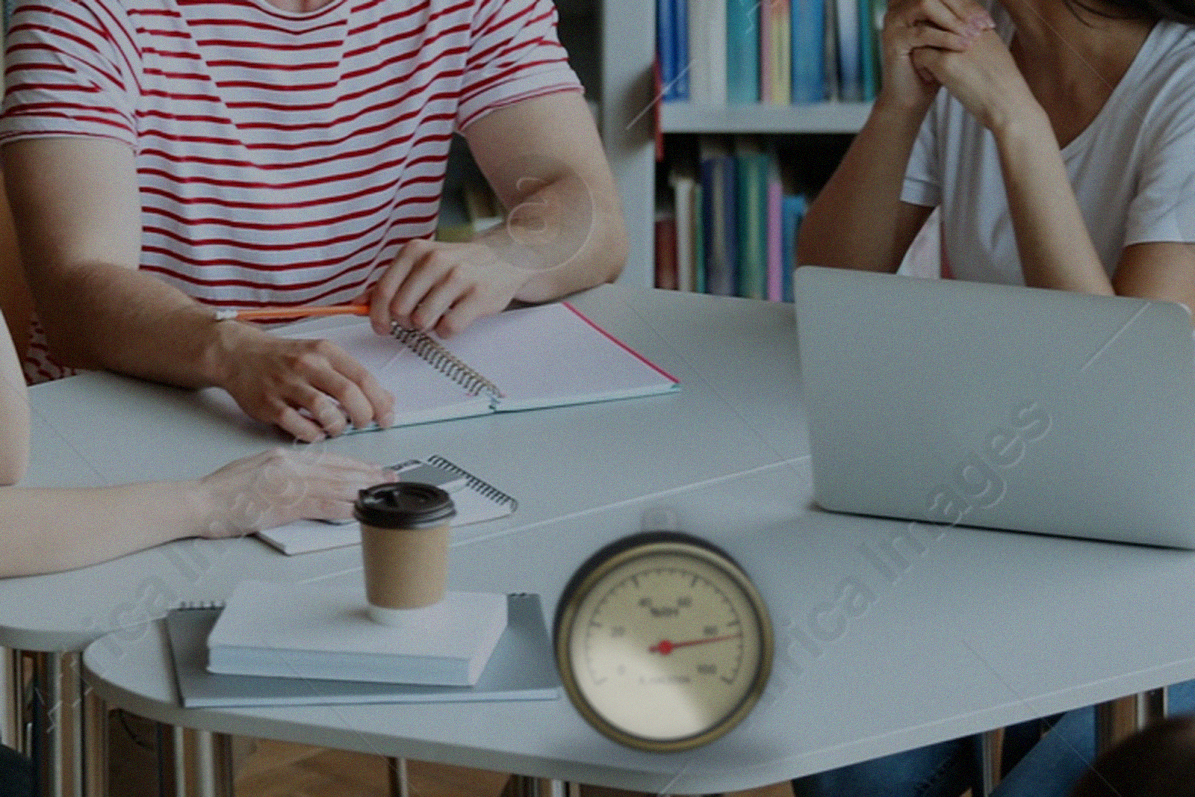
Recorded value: 84 %
